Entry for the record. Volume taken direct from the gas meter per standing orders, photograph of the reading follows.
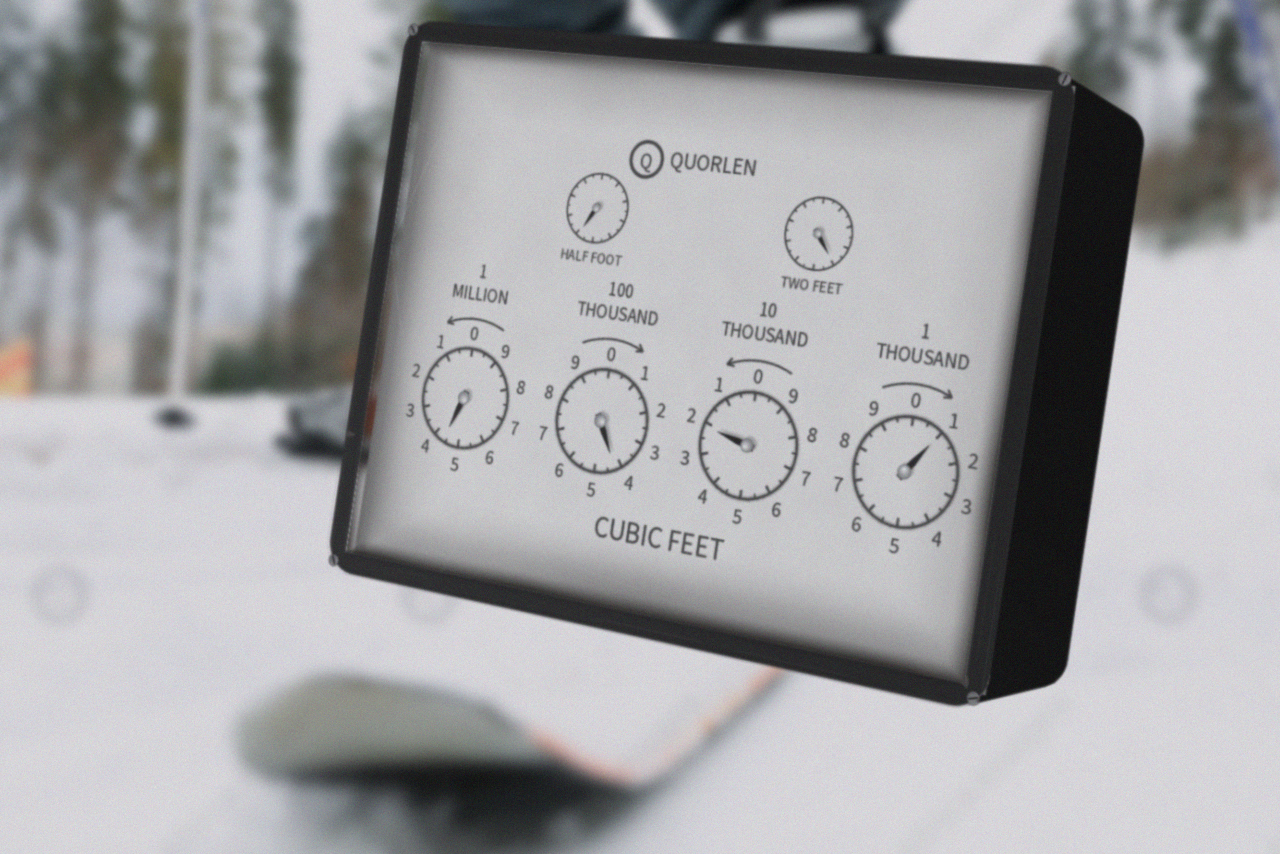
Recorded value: 442100 ft³
